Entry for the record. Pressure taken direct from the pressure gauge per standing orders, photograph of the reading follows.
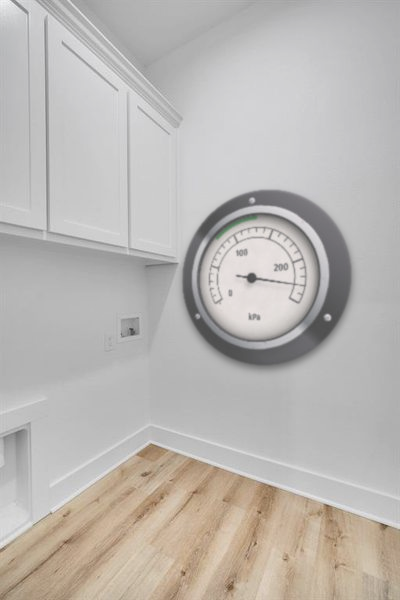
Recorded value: 230 kPa
